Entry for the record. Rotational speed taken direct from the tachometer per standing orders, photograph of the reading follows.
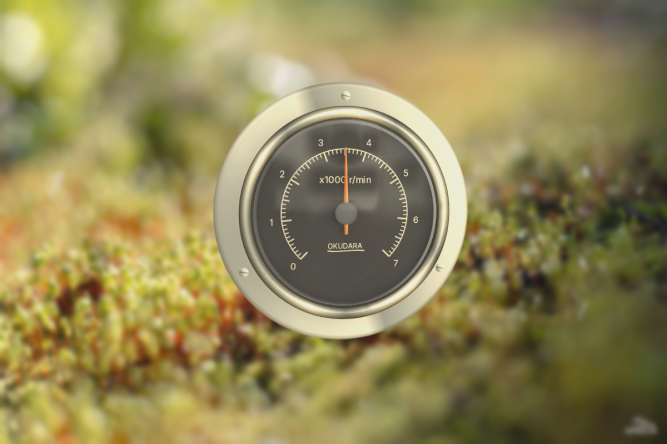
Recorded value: 3500 rpm
